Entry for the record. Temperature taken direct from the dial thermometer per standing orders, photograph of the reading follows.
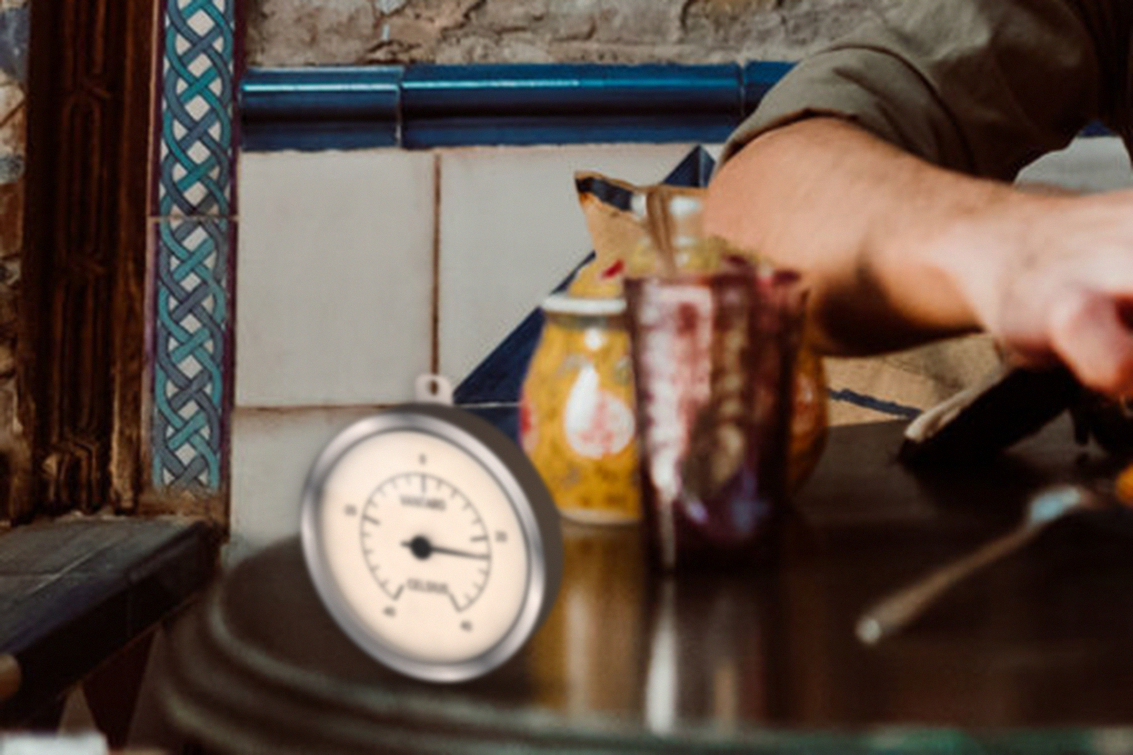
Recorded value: 24 °C
